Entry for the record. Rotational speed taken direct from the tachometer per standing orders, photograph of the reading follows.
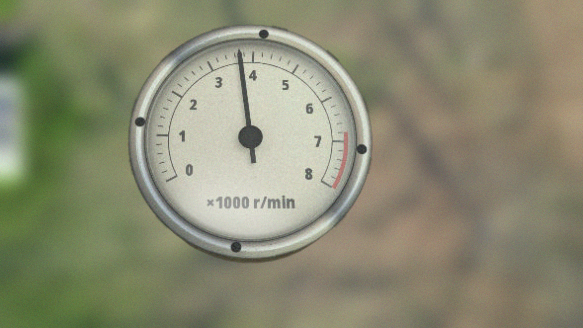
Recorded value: 3700 rpm
